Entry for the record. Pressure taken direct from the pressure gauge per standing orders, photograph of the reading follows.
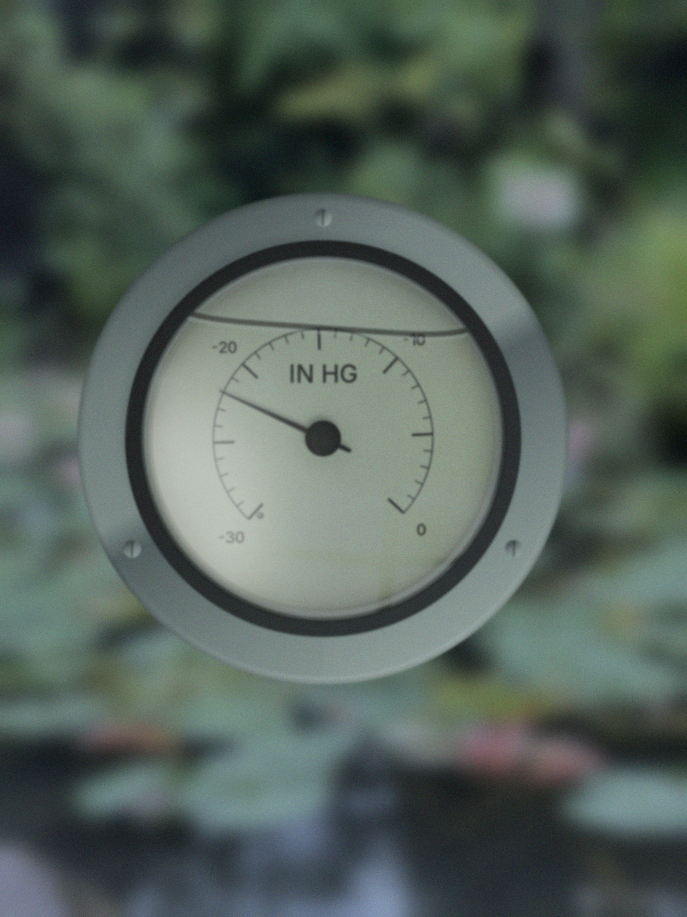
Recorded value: -22 inHg
